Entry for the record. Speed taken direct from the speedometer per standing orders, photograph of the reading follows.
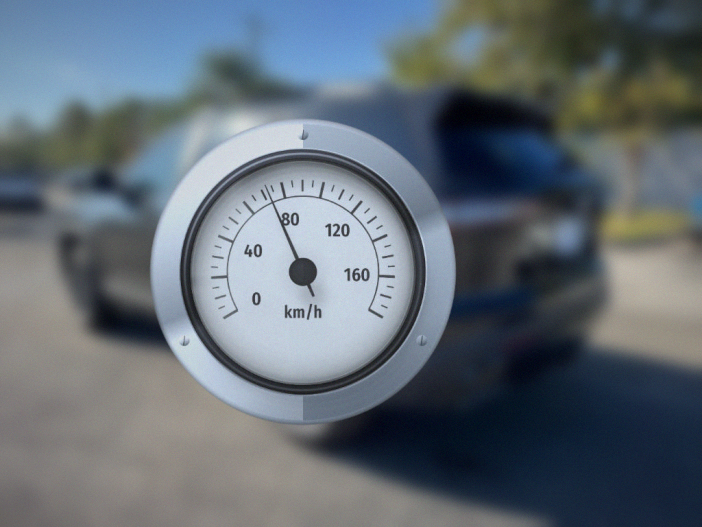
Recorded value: 72.5 km/h
